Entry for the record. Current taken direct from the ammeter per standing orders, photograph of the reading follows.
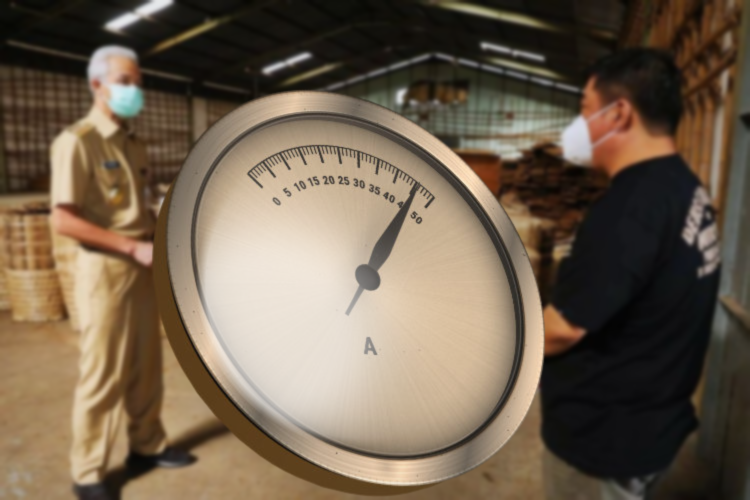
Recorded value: 45 A
